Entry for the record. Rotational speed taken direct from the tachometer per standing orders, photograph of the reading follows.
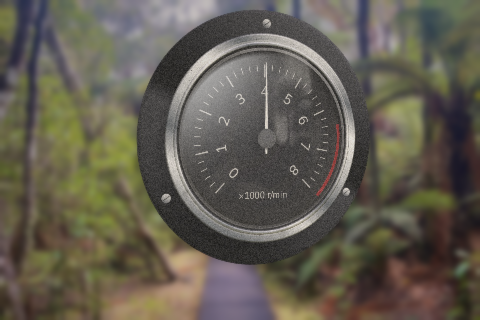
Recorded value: 4000 rpm
